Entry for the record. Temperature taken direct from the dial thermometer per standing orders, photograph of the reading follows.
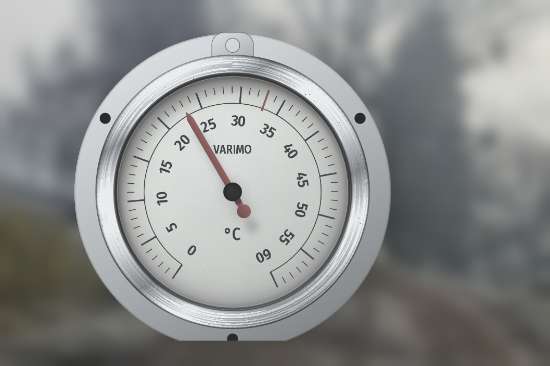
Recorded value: 23 °C
